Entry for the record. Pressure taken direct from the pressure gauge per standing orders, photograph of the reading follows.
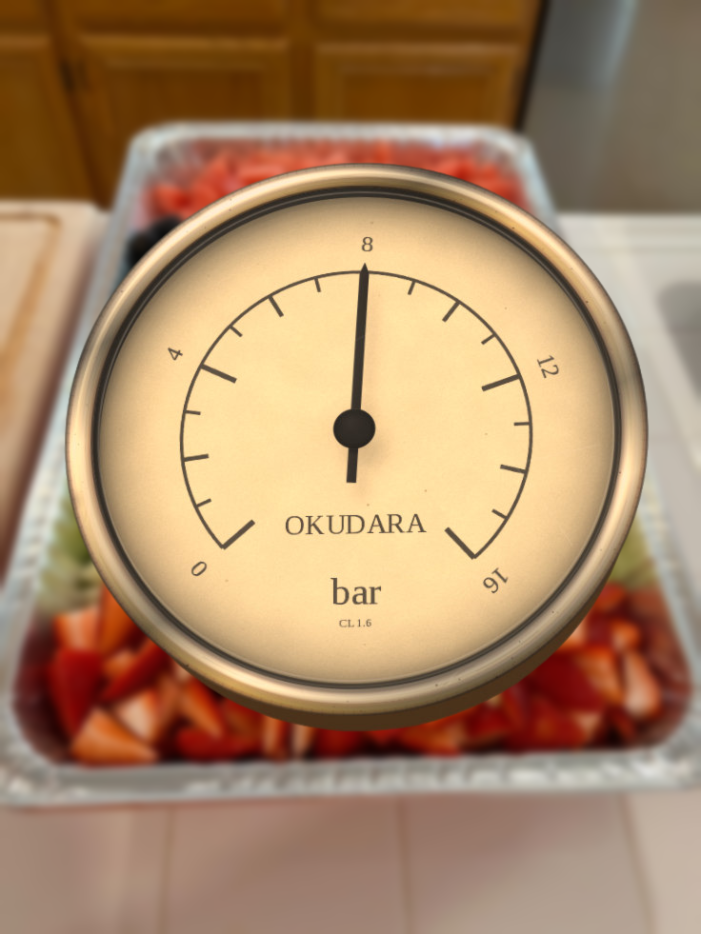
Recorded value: 8 bar
